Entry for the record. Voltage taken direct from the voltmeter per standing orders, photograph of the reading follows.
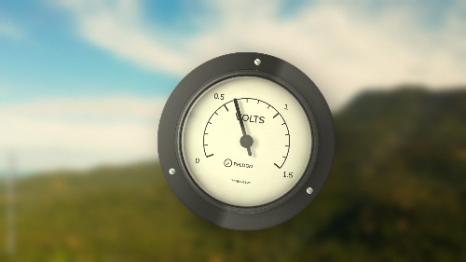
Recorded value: 0.6 V
